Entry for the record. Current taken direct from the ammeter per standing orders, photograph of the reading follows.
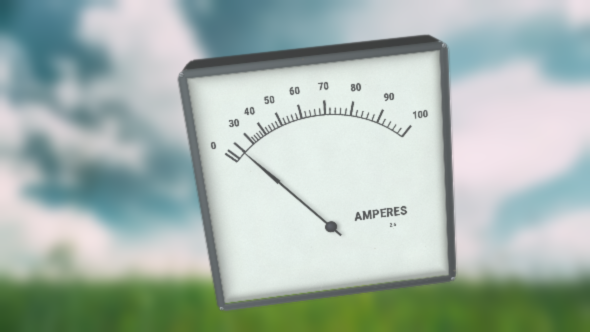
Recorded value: 20 A
